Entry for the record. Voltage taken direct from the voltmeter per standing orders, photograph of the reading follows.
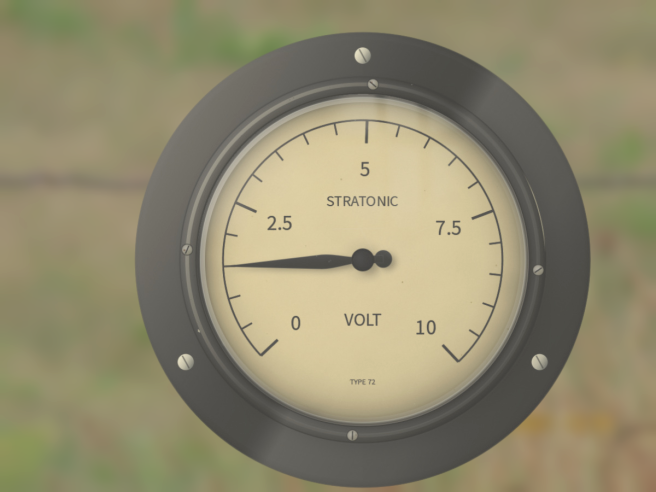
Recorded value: 1.5 V
